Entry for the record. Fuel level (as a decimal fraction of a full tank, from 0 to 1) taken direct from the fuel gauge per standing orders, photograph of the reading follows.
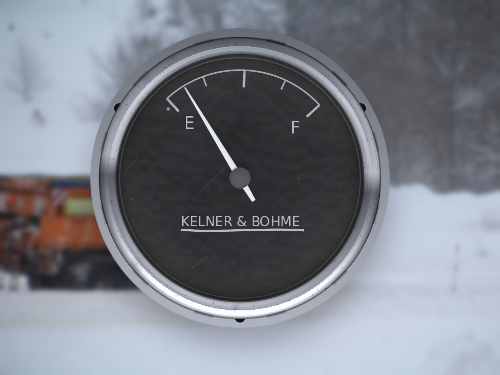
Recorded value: 0.125
